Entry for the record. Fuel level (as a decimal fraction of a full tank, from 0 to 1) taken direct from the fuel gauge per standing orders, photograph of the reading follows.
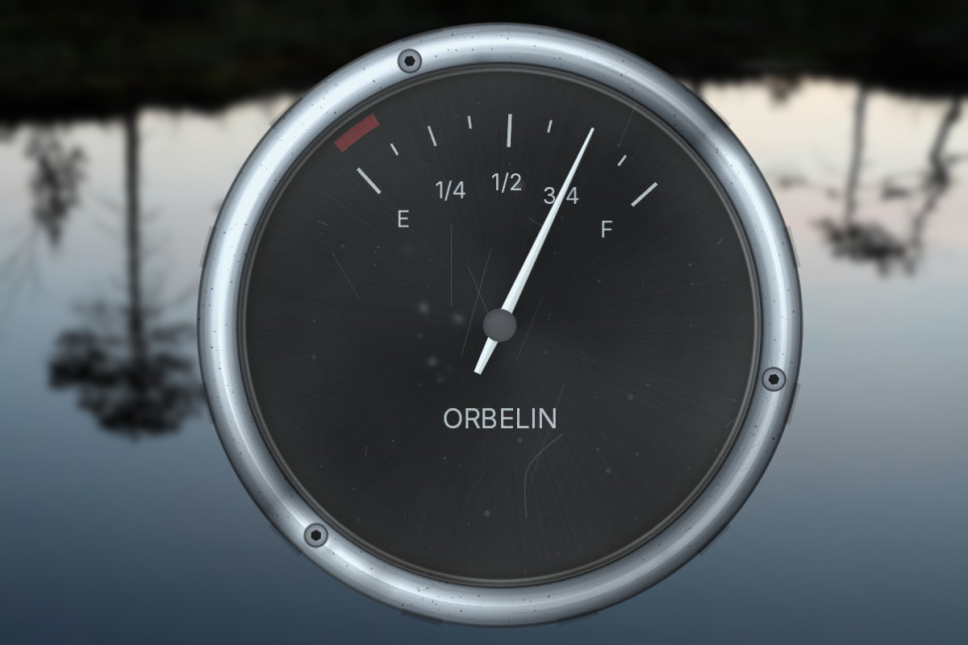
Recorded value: 0.75
